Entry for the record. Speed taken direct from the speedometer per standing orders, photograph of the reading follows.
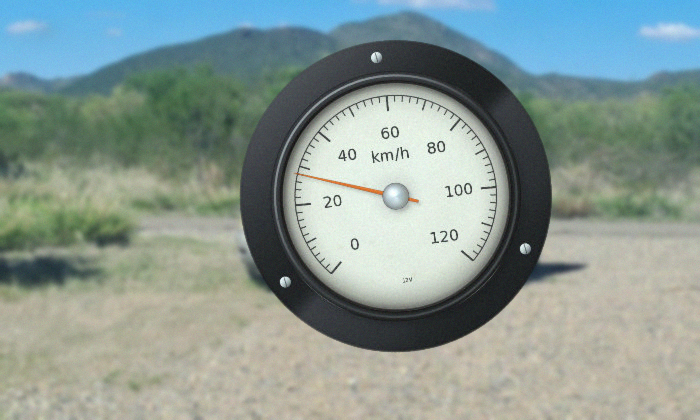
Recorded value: 28 km/h
